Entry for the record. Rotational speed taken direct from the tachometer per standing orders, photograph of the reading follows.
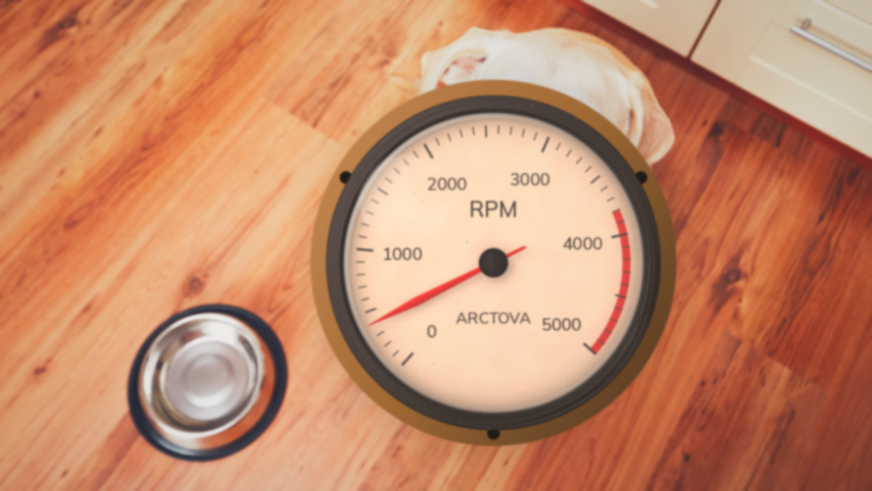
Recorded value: 400 rpm
